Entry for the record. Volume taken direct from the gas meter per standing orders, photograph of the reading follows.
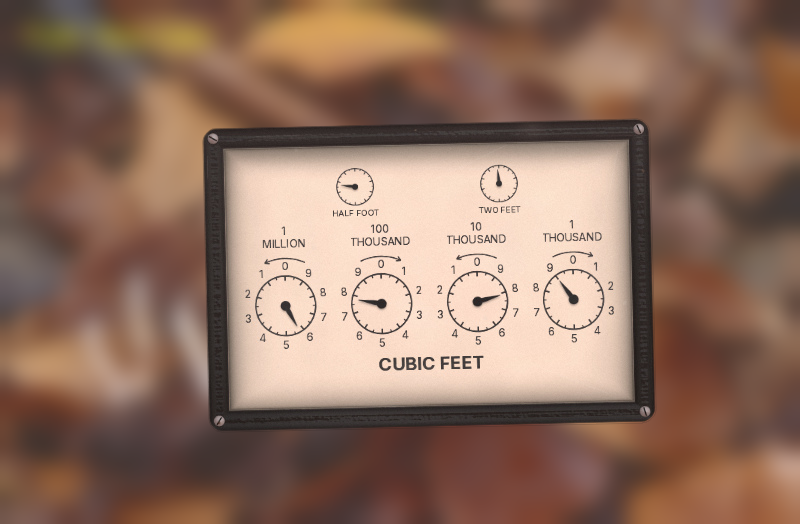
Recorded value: 577900 ft³
